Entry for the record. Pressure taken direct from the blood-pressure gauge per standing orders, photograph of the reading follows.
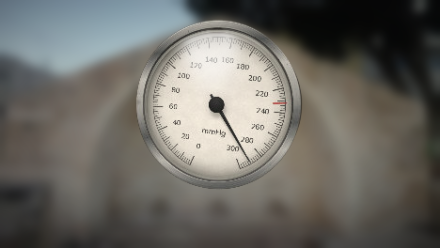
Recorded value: 290 mmHg
